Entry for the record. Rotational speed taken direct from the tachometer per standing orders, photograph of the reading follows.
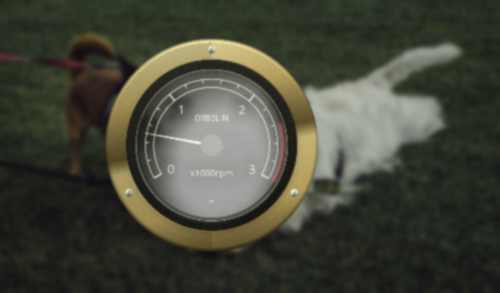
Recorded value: 500 rpm
